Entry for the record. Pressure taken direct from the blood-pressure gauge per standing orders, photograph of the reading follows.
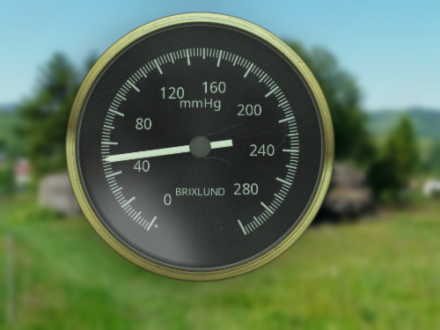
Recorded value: 50 mmHg
